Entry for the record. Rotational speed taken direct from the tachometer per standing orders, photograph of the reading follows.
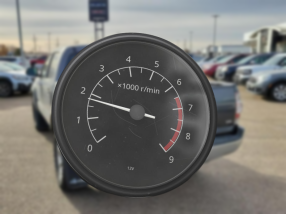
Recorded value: 1750 rpm
